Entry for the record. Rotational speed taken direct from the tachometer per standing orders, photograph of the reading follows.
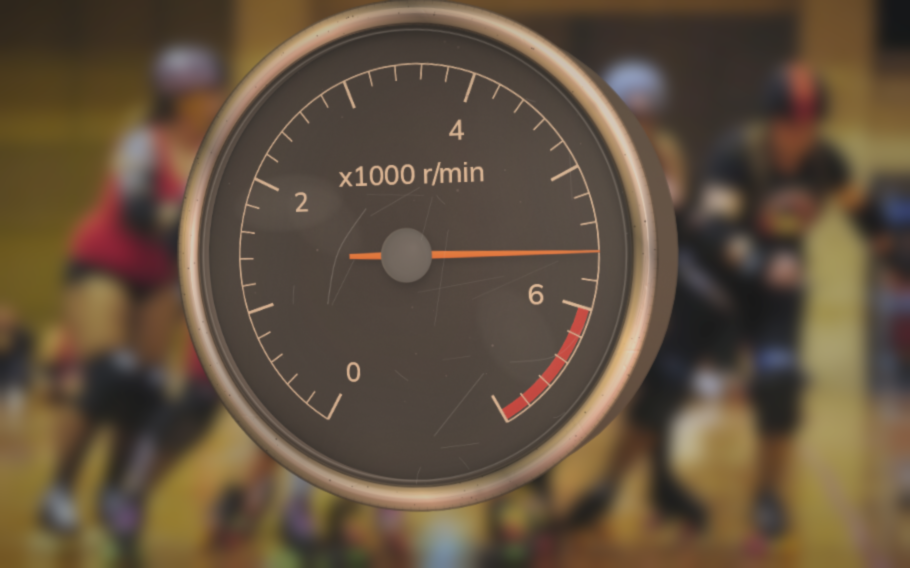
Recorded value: 5600 rpm
